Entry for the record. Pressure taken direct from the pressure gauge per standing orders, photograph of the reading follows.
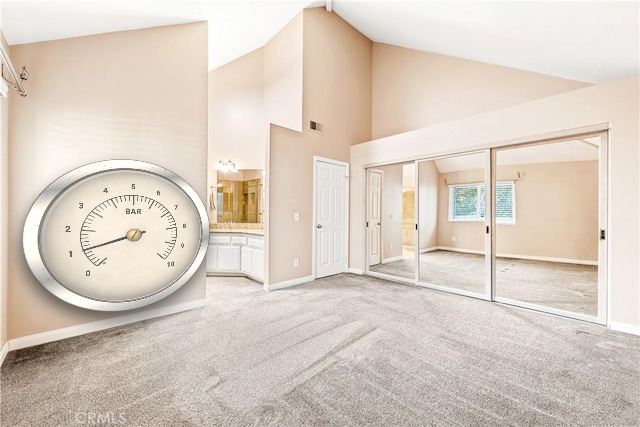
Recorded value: 1 bar
